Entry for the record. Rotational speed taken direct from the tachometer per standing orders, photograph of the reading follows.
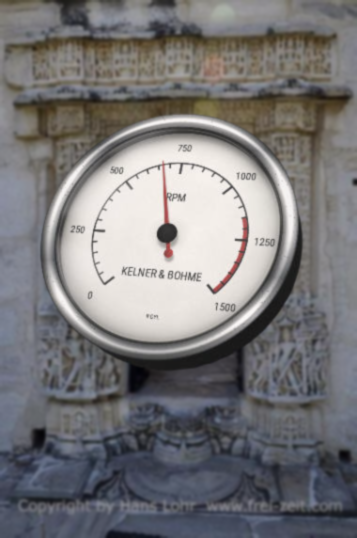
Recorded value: 675 rpm
